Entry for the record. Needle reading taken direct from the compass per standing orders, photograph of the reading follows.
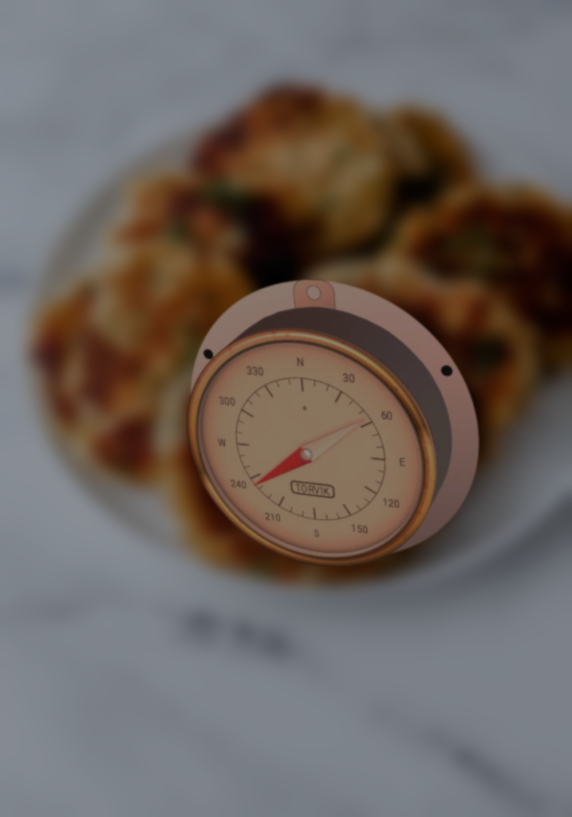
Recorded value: 235 °
